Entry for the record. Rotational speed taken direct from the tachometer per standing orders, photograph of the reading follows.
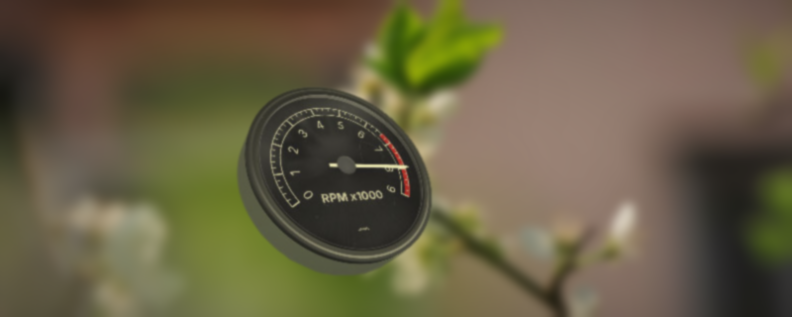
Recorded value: 8000 rpm
